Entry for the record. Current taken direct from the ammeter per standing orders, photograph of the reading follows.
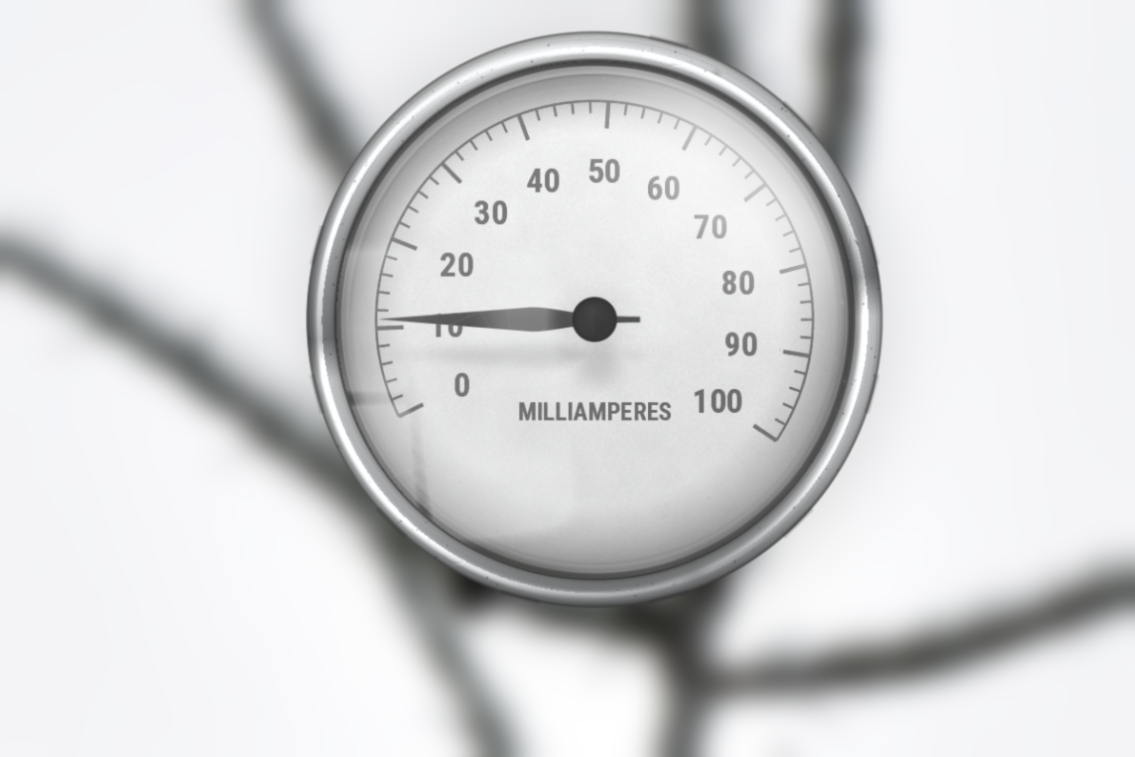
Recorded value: 11 mA
